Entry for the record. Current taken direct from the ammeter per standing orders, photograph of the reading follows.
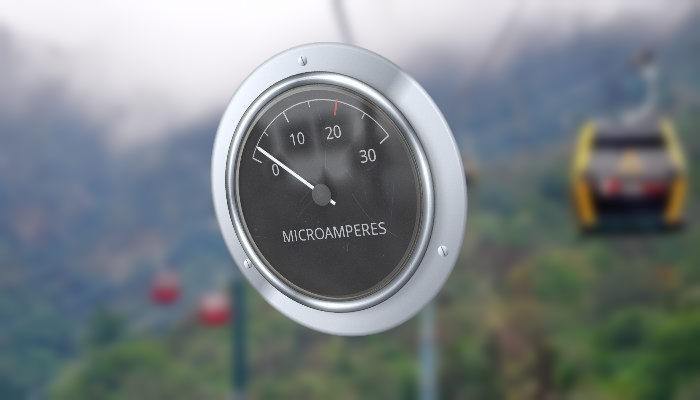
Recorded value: 2.5 µA
